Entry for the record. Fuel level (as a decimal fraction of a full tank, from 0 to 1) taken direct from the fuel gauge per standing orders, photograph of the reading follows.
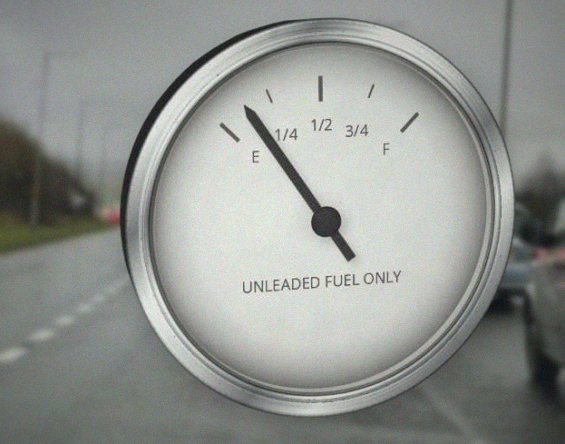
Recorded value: 0.125
